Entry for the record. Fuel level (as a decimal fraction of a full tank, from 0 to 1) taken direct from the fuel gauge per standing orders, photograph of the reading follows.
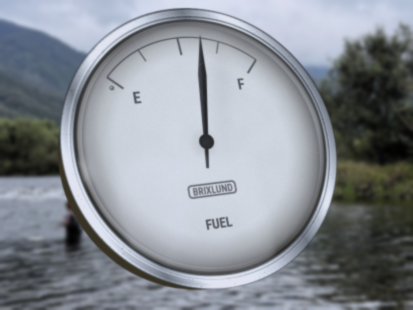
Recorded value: 0.625
